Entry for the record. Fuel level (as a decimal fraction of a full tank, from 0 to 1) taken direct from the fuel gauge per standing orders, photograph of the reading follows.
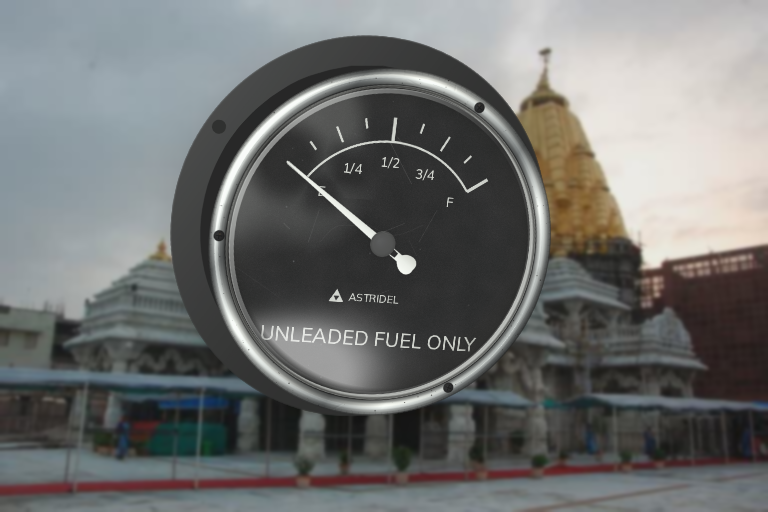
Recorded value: 0
